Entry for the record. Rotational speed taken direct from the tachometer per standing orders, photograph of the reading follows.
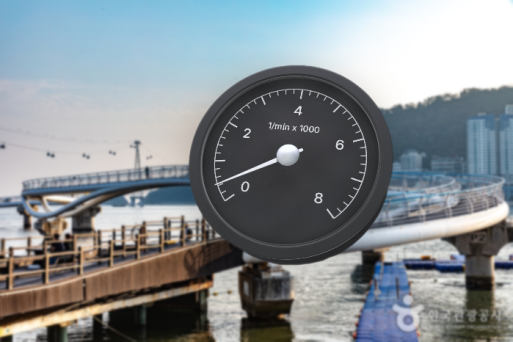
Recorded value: 400 rpm
